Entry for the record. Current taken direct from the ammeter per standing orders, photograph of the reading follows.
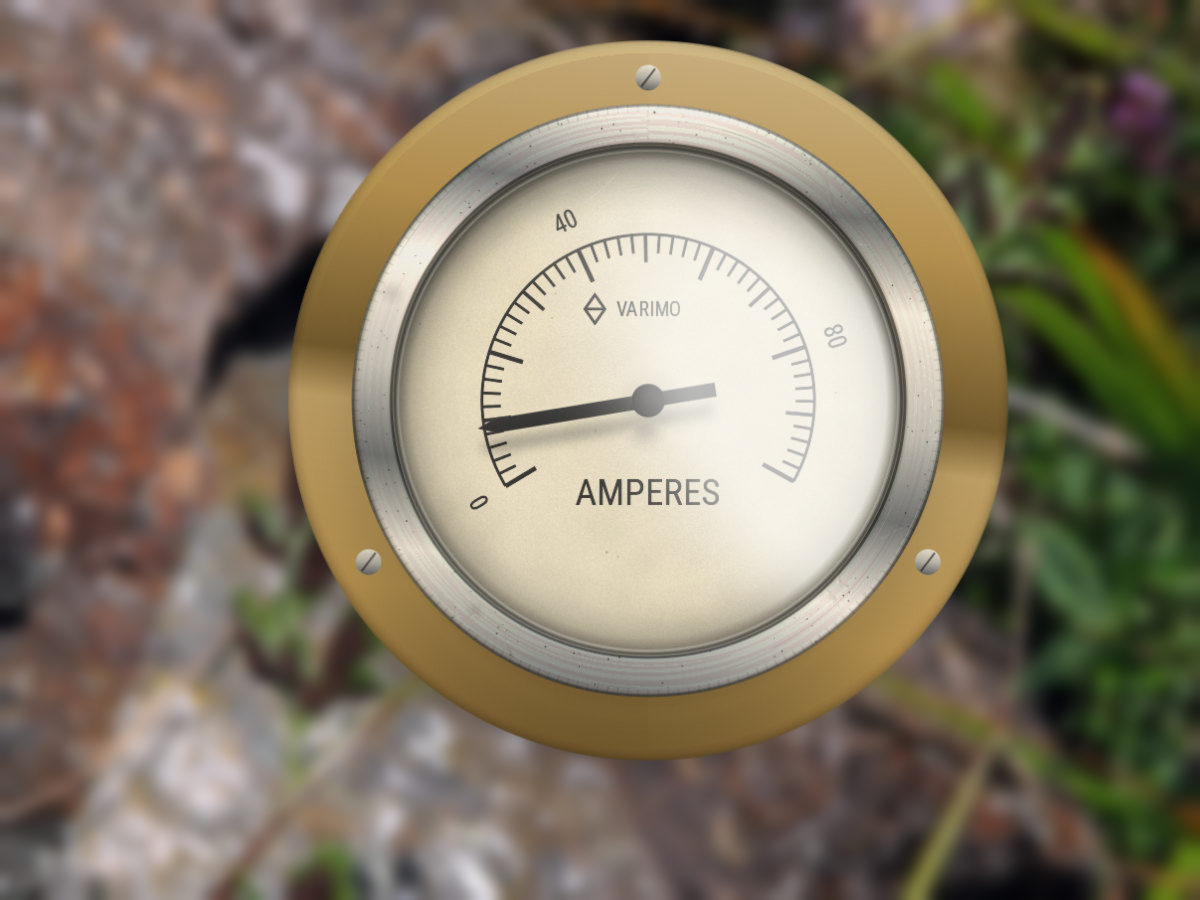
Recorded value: 9 A
